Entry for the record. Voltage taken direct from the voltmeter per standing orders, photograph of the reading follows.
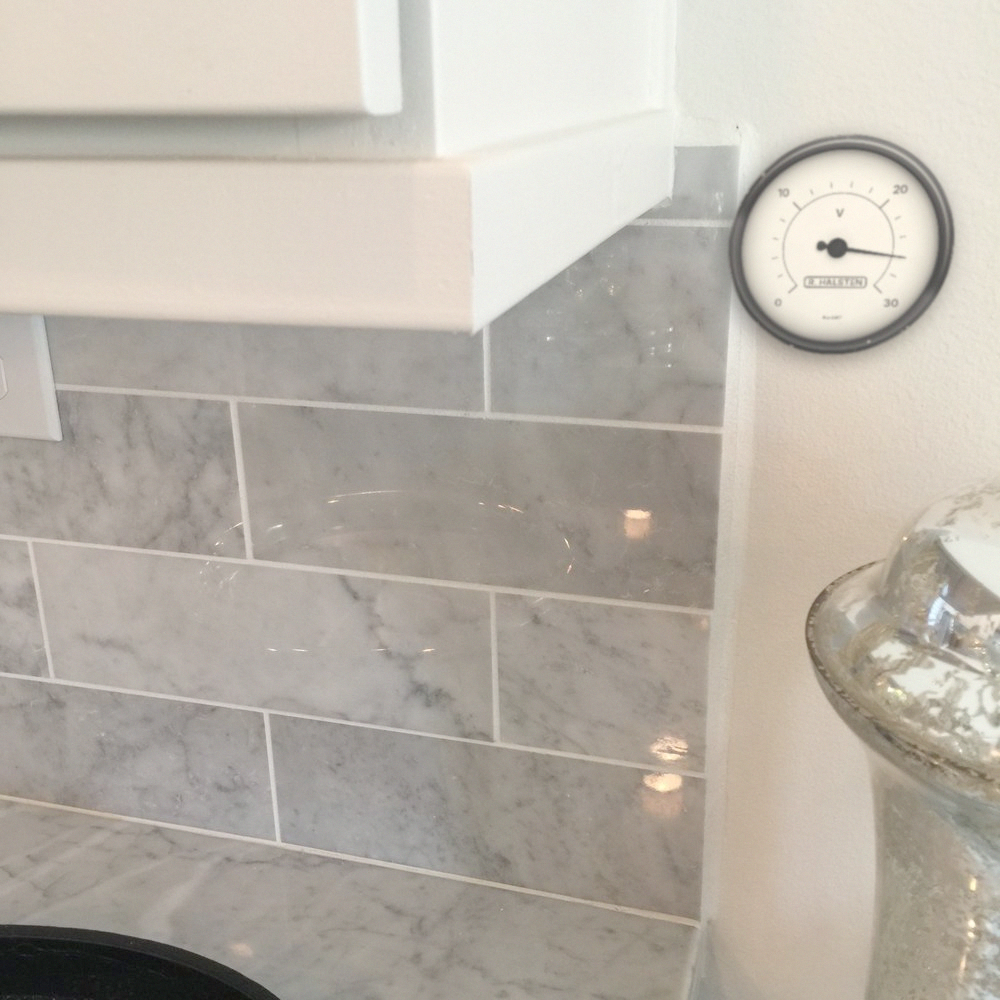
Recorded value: 26 V
